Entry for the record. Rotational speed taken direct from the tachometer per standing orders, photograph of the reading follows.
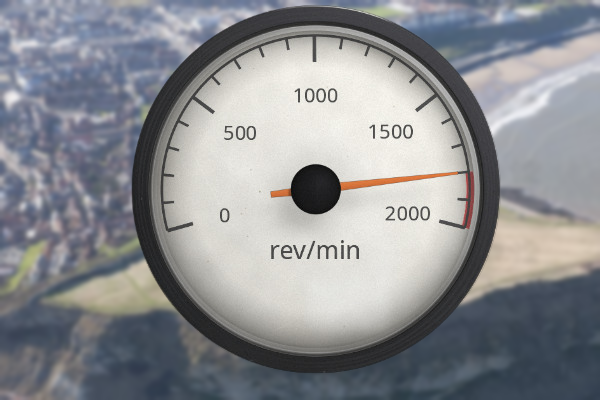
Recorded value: 1800 rpm
